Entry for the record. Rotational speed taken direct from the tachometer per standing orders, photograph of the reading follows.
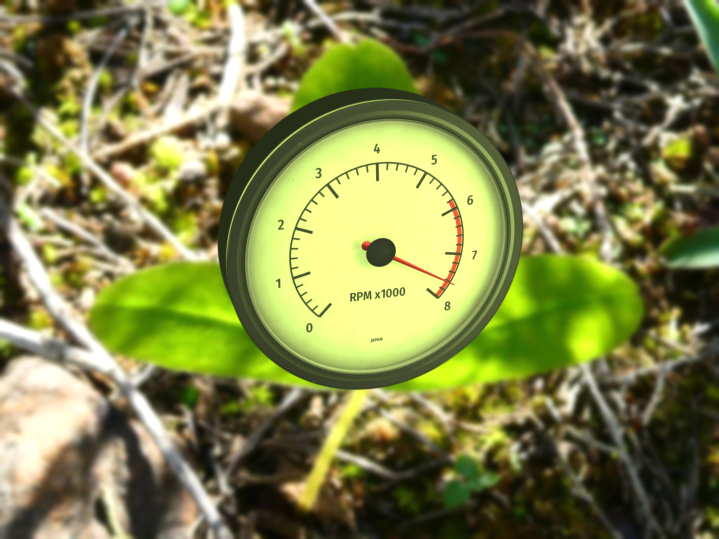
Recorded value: 7600 rpm
